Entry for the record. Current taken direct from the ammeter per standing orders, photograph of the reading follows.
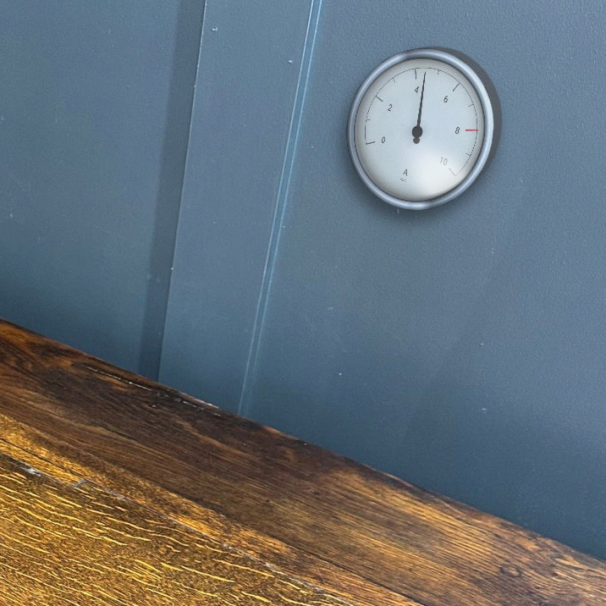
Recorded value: 4.5 A
